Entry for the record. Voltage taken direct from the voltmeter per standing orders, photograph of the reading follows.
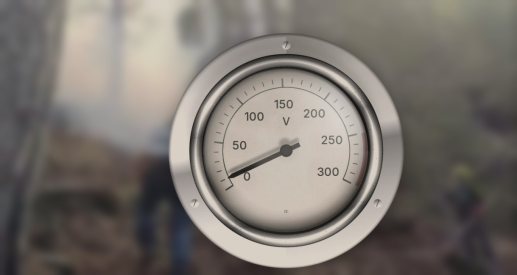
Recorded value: 10 V
